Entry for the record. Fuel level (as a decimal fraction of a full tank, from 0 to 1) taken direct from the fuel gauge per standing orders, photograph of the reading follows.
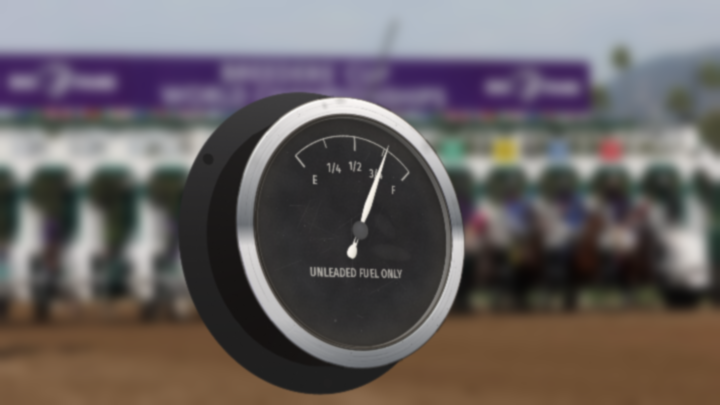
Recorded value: 0.75
